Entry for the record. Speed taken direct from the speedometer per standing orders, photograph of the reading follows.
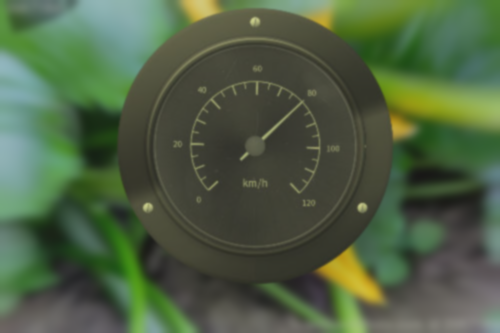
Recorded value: 80 km/h
